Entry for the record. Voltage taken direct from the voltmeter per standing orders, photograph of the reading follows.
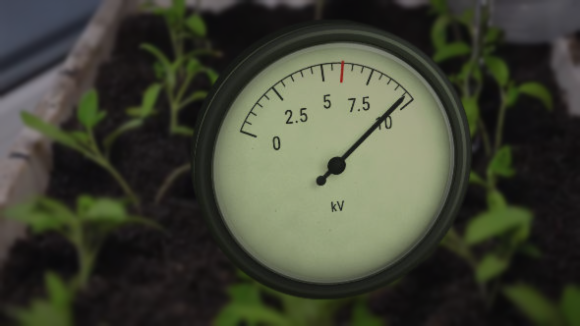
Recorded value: 9.5 kV
